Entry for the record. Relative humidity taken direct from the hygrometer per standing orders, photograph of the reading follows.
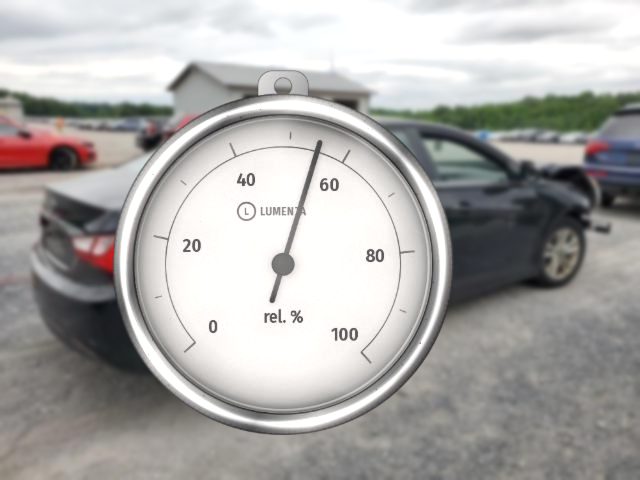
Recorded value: 55 %
